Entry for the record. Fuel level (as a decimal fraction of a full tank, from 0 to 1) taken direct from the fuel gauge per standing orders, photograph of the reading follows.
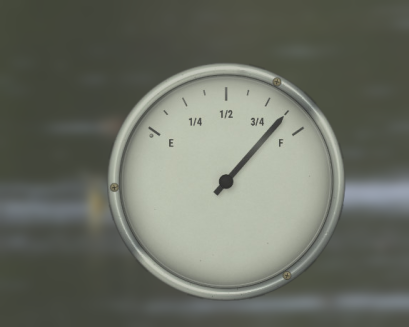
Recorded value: 0.875
